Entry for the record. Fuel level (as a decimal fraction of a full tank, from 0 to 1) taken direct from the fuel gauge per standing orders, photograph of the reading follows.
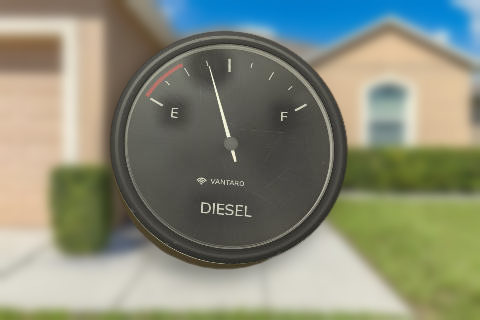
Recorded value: 0.375
